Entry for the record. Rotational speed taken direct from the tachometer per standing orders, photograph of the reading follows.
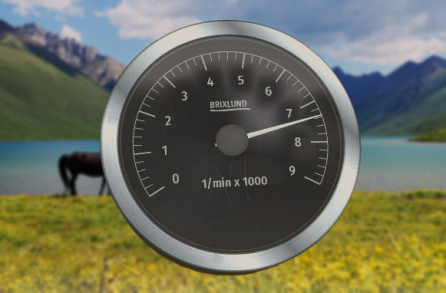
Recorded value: 7400 rpm
